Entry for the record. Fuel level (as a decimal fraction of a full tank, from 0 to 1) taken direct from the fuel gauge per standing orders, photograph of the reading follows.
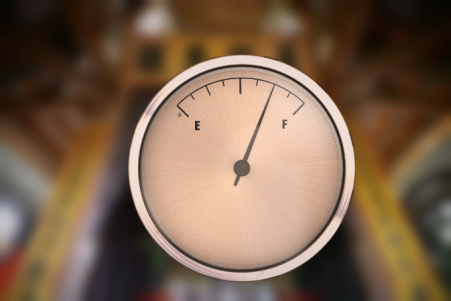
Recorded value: 0.75
